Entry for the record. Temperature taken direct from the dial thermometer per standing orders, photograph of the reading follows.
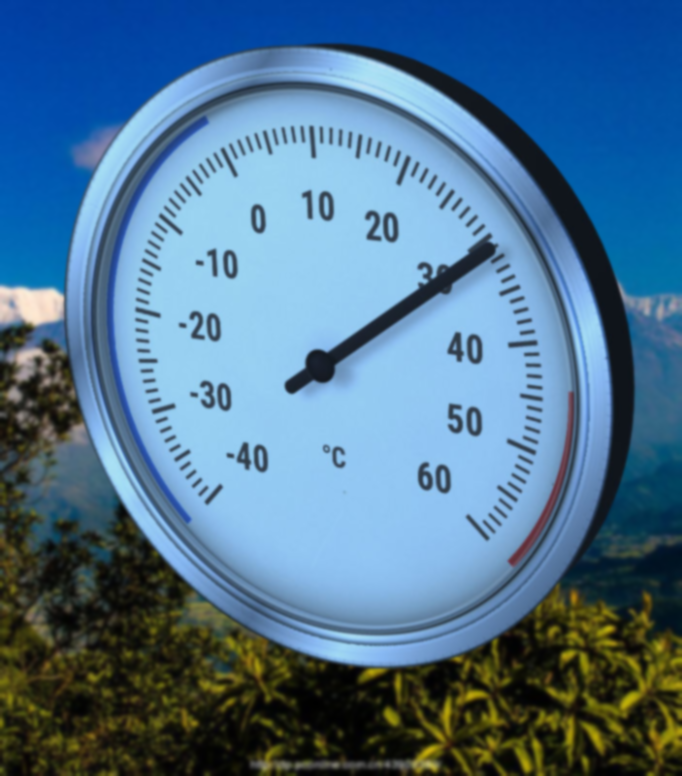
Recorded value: 31 °C
